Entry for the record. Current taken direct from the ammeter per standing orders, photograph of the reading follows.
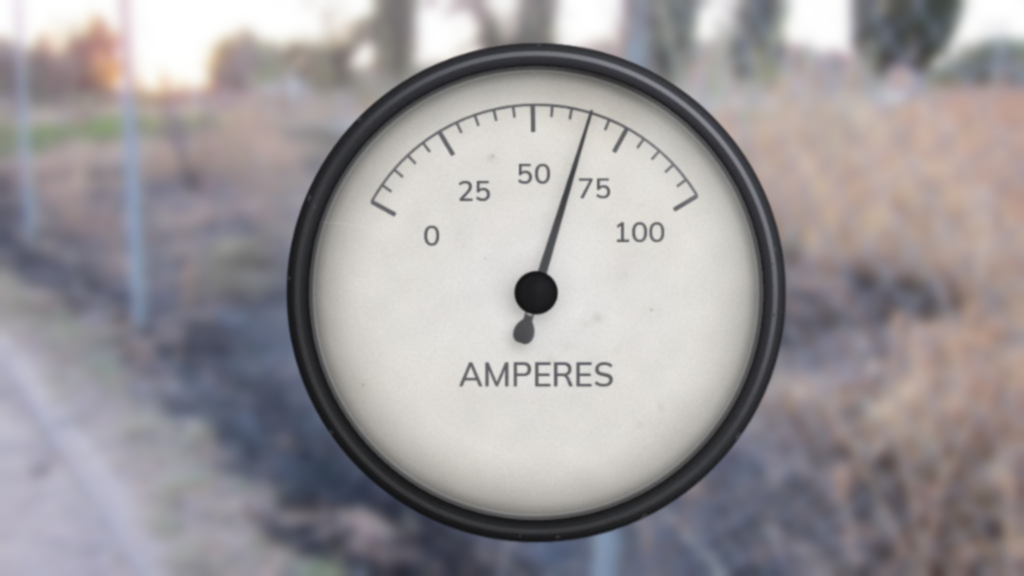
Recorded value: 65 A
